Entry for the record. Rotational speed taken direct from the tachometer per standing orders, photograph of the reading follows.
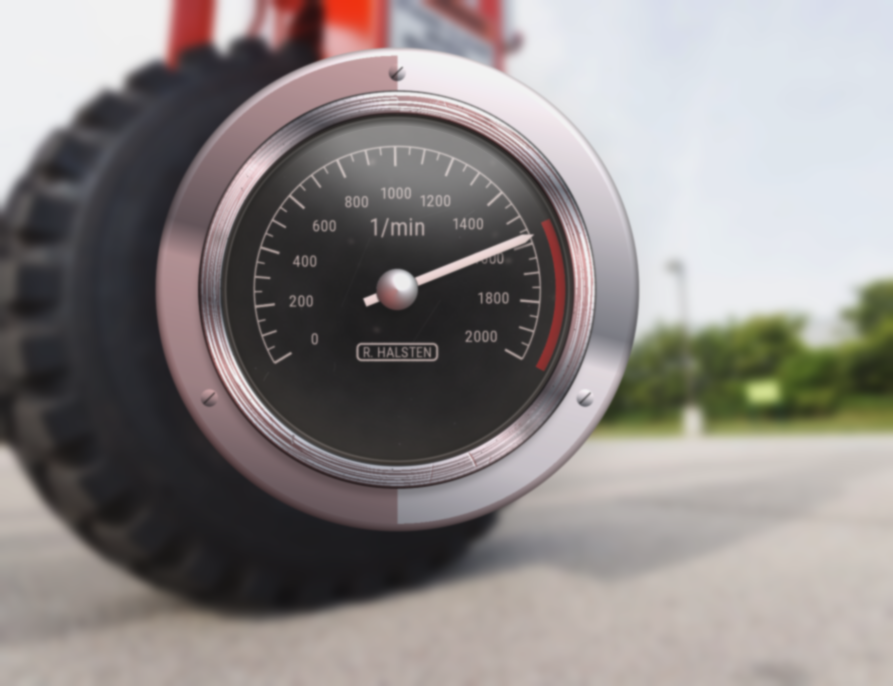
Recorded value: 1575 rpm
